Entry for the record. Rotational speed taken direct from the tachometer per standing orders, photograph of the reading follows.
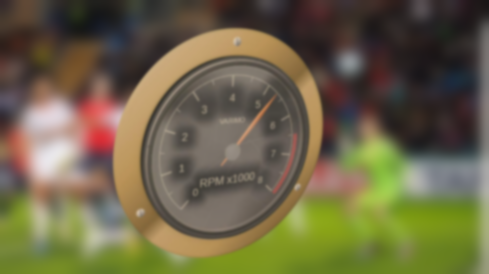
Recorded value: 5250 rpm
